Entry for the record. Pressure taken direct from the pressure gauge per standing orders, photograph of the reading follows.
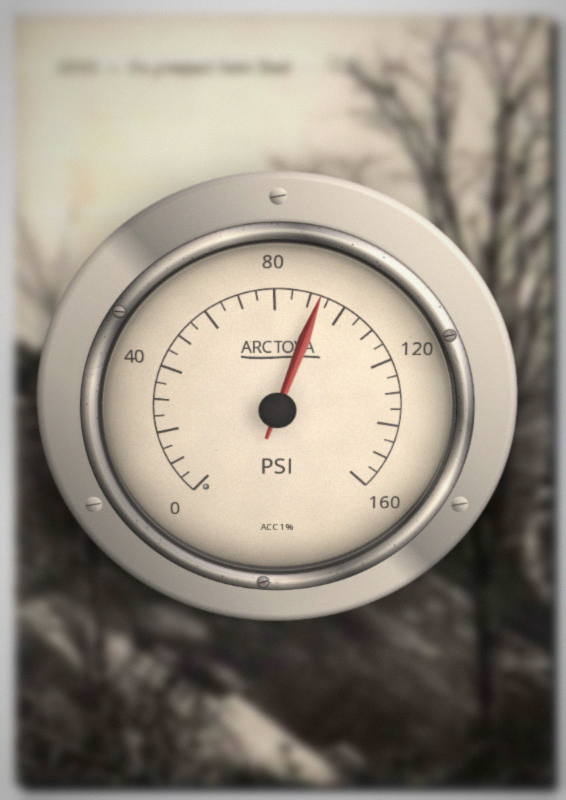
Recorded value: 92.5 psi
